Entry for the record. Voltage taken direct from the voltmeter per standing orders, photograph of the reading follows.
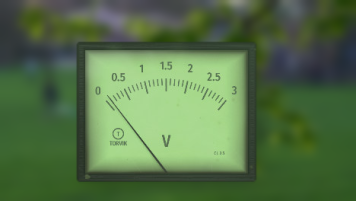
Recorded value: 0.1 V
